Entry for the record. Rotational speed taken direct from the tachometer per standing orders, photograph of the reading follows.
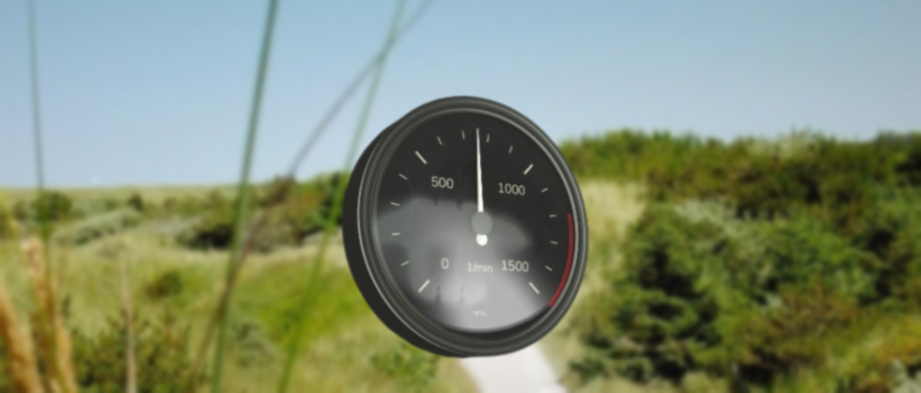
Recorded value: 750 rpm
